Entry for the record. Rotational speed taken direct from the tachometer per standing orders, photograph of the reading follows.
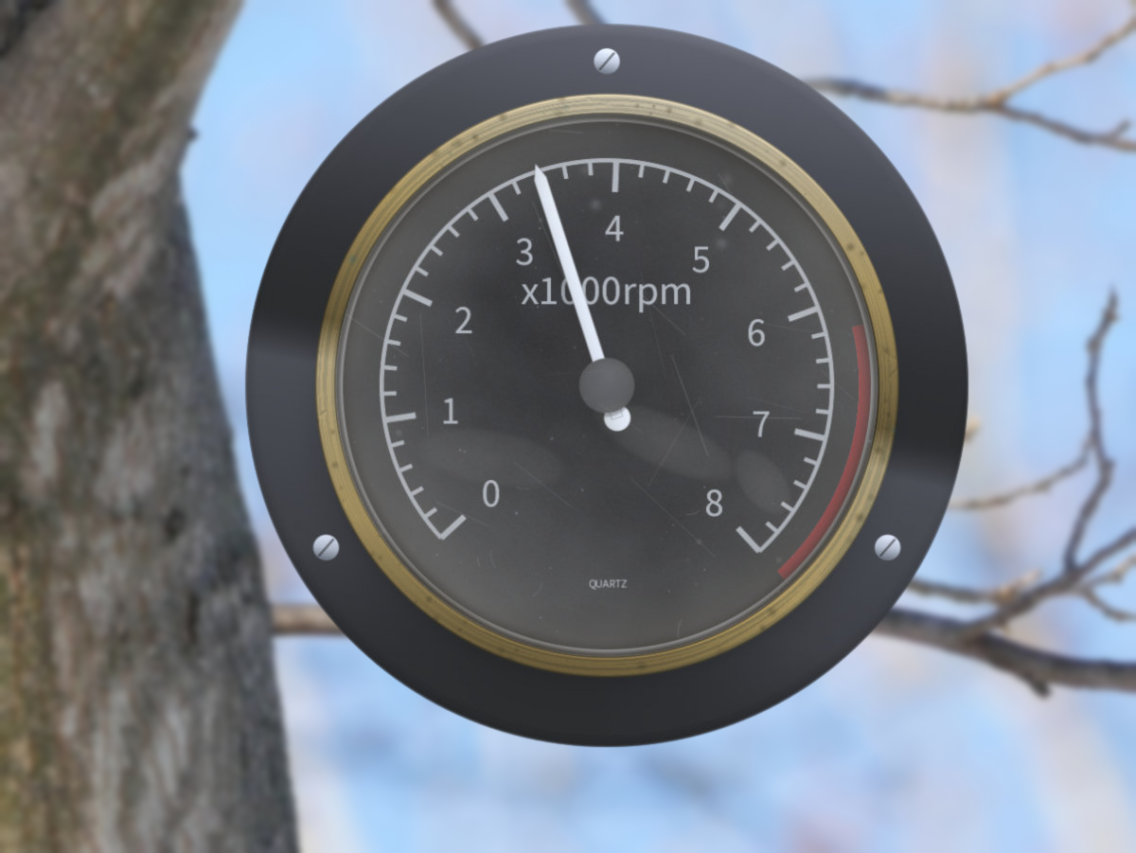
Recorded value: 3400 rpm
